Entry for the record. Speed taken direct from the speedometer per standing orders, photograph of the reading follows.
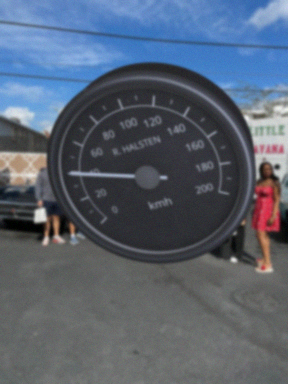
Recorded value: 40 km/h
